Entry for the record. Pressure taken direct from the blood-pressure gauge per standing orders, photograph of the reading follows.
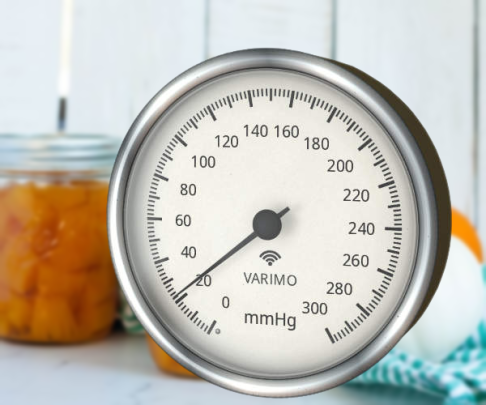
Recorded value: 22 mmHg
